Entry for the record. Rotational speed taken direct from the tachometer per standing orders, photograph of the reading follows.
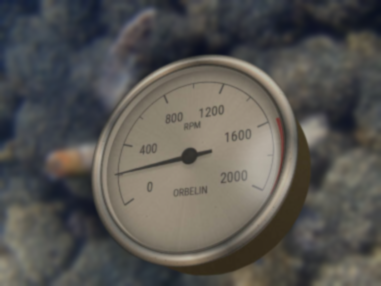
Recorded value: 200 rpm
